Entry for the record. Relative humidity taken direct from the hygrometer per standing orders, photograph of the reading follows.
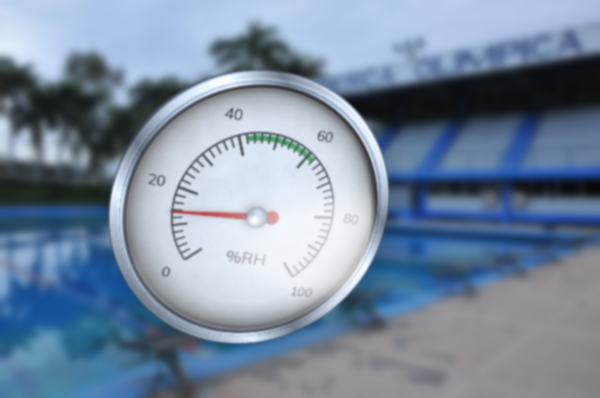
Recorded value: 14 %
